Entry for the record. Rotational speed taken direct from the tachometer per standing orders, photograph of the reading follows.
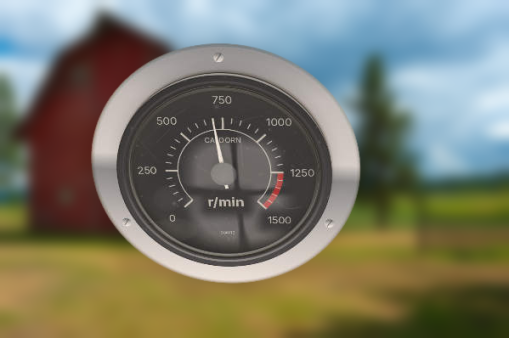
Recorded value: 700 rpm
